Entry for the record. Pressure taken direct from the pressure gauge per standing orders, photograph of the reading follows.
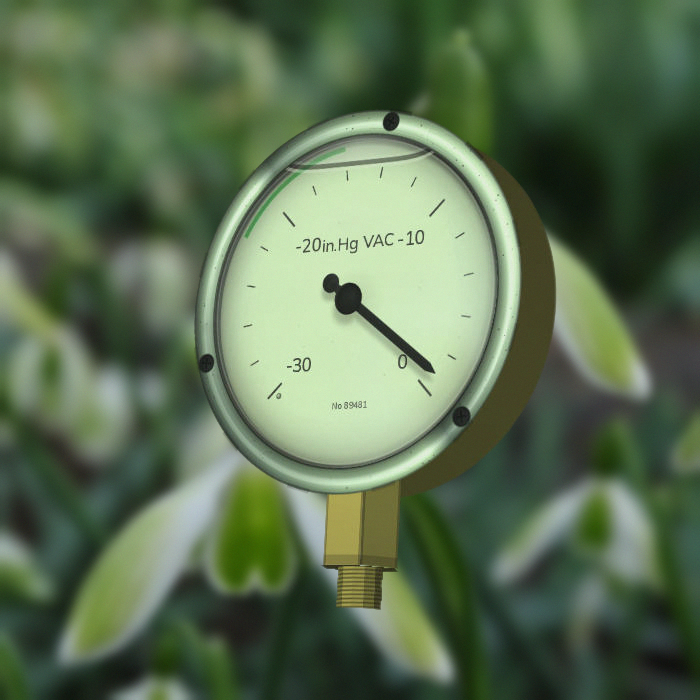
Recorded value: -1 inHg
